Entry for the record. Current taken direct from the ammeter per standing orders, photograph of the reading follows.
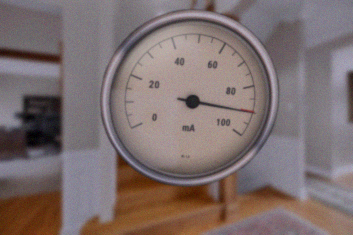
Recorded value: 90 mA
